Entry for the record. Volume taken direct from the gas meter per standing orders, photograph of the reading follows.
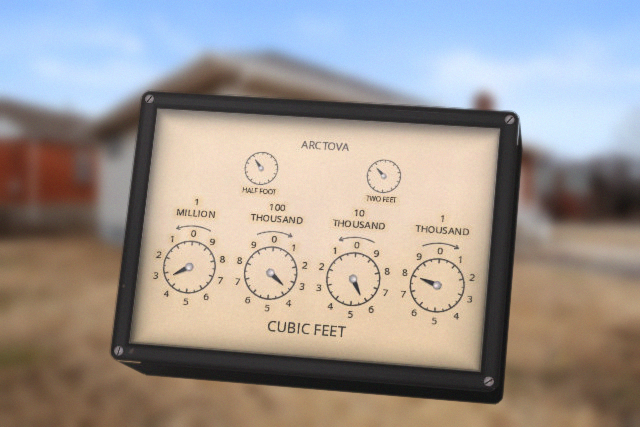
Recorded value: 335800 ft³
